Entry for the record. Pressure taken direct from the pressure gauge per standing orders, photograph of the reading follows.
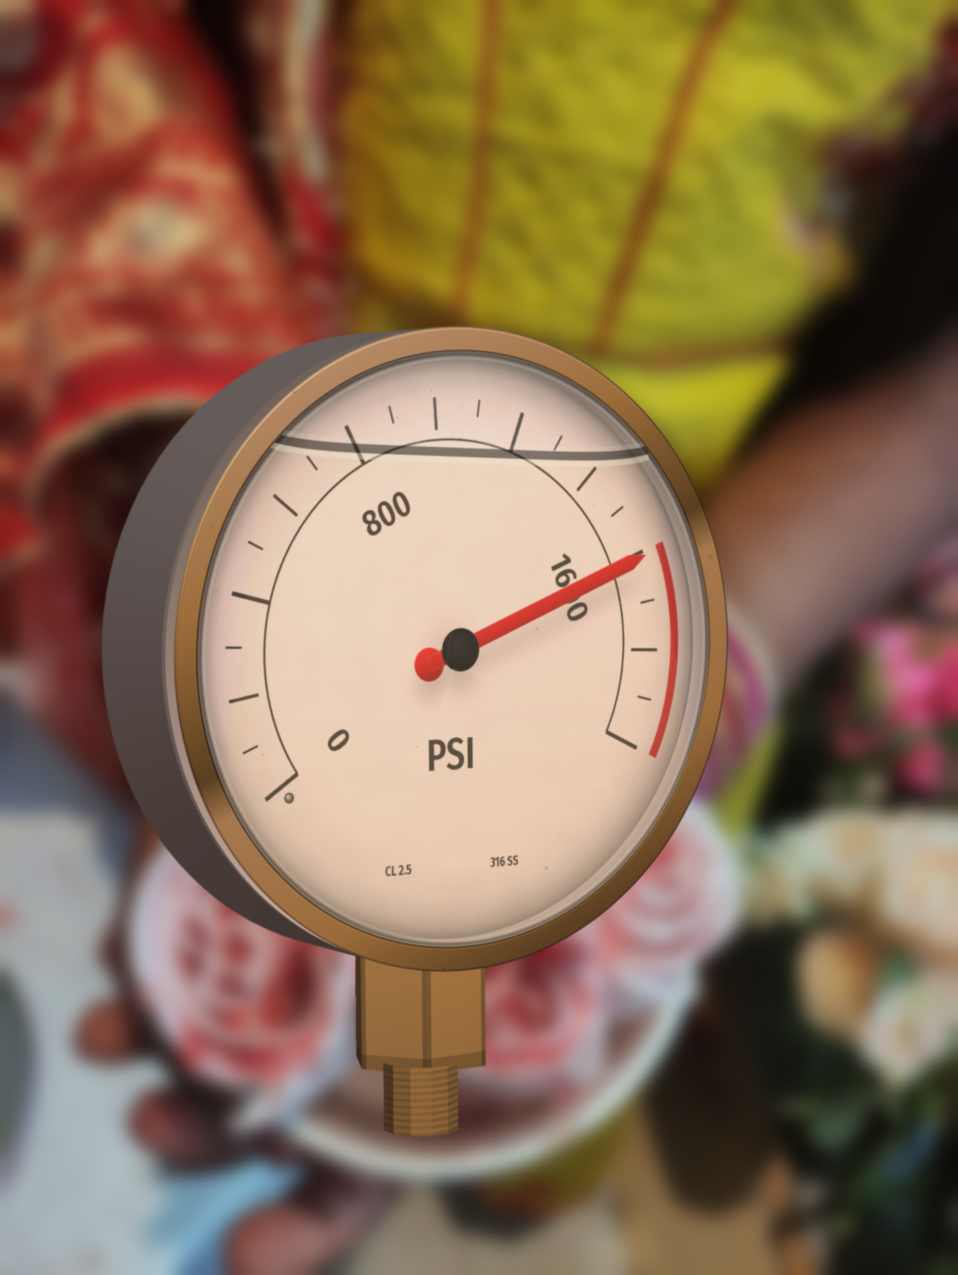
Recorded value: 1600 psi
